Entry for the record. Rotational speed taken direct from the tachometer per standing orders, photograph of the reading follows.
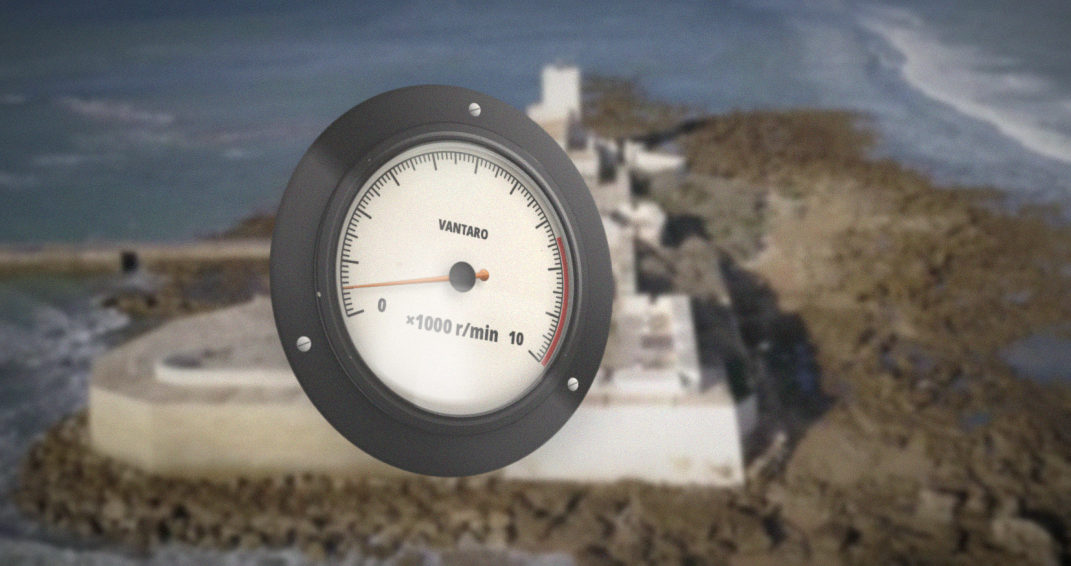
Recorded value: 500 rpm
